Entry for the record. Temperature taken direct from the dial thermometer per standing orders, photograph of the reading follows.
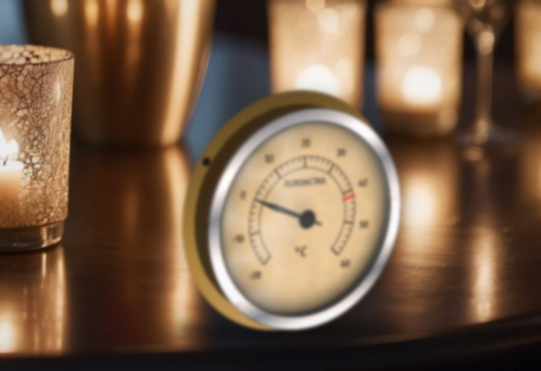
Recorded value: 0 °C
